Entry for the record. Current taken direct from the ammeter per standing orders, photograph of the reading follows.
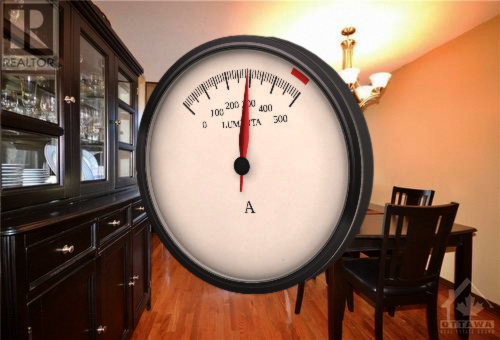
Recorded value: 300 A
